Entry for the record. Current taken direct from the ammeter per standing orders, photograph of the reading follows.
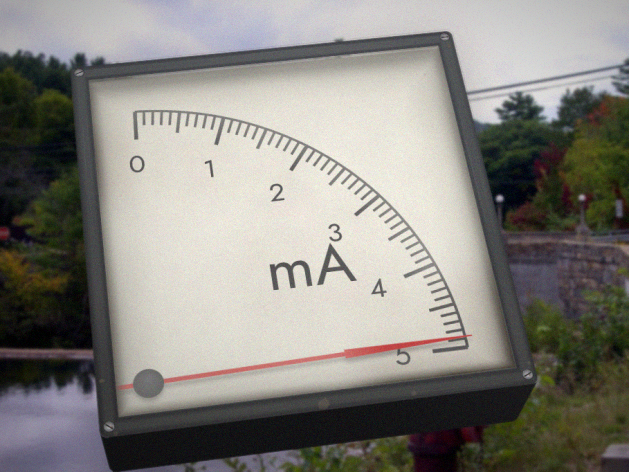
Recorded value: 4.9 mA
